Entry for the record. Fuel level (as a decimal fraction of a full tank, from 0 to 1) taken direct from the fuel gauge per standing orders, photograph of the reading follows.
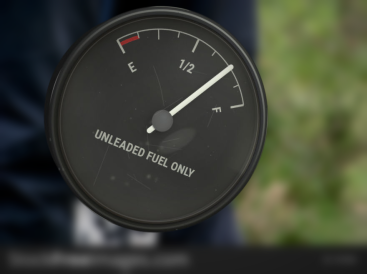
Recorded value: 0.75
